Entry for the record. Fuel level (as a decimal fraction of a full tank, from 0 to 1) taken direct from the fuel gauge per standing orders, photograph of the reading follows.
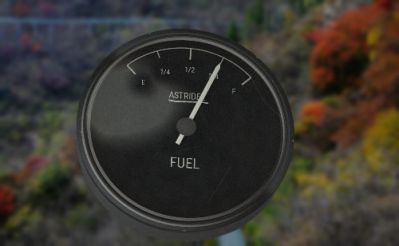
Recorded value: 0.75
